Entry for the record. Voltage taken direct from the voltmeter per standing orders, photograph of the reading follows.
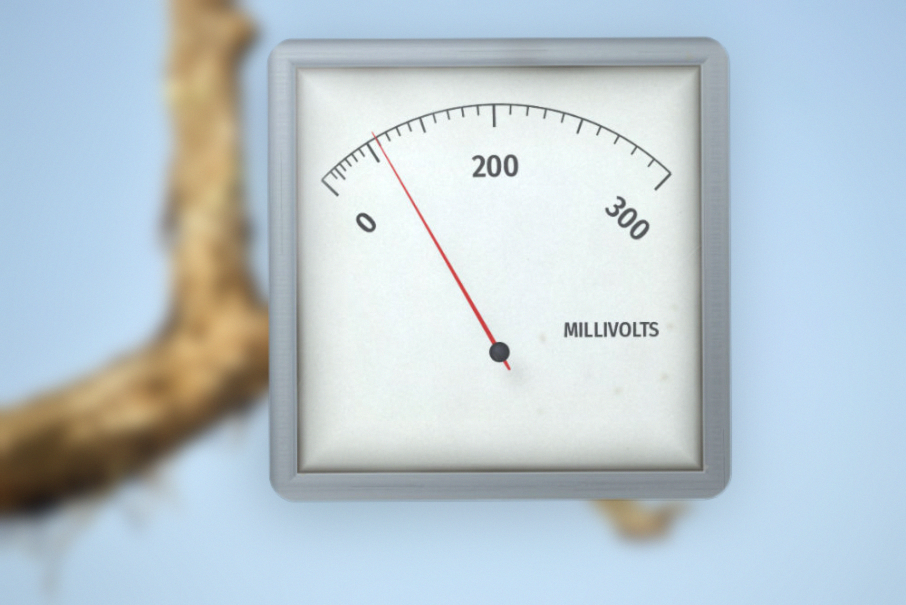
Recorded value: 110 mV
